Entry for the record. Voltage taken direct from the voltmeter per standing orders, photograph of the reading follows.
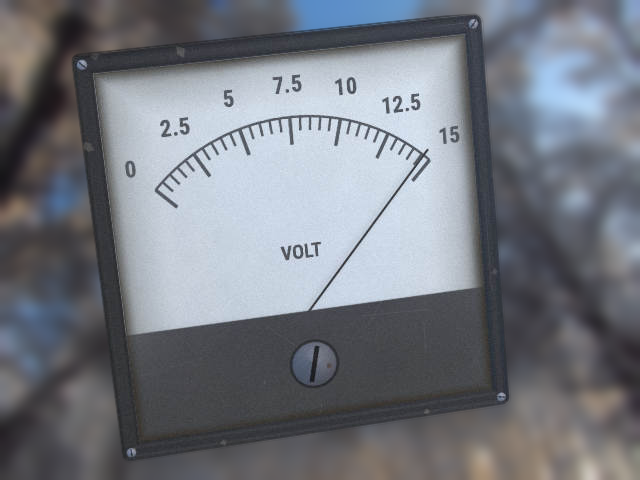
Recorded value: 14.5 V
